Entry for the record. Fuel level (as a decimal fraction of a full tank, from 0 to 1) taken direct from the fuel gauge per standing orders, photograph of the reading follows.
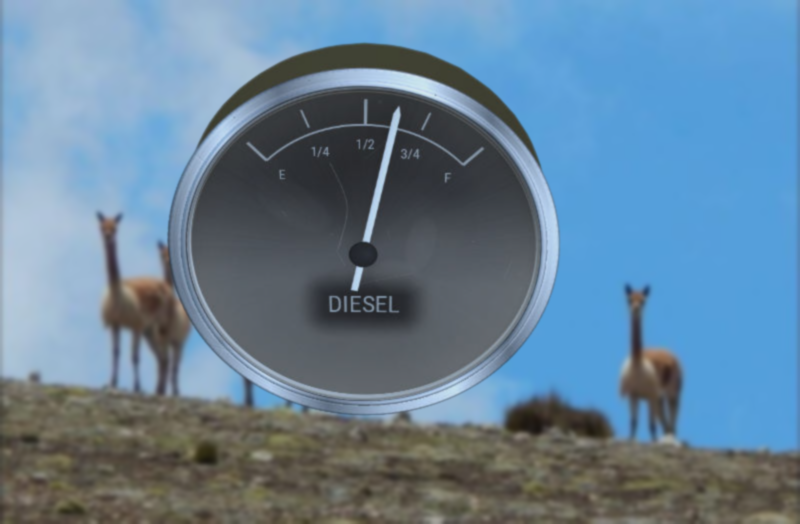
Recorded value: 0.625
